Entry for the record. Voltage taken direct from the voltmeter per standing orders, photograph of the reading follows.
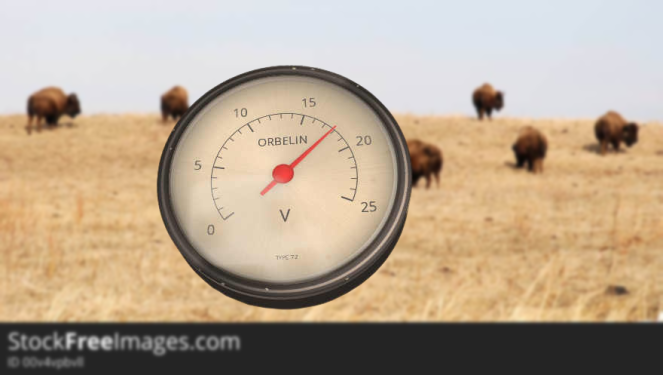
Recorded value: 18 V
